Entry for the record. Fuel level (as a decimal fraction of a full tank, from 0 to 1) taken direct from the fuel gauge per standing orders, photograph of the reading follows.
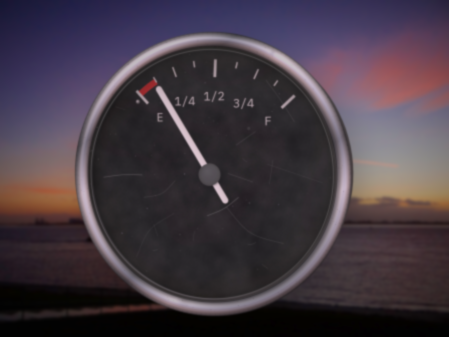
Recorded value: 0.125
